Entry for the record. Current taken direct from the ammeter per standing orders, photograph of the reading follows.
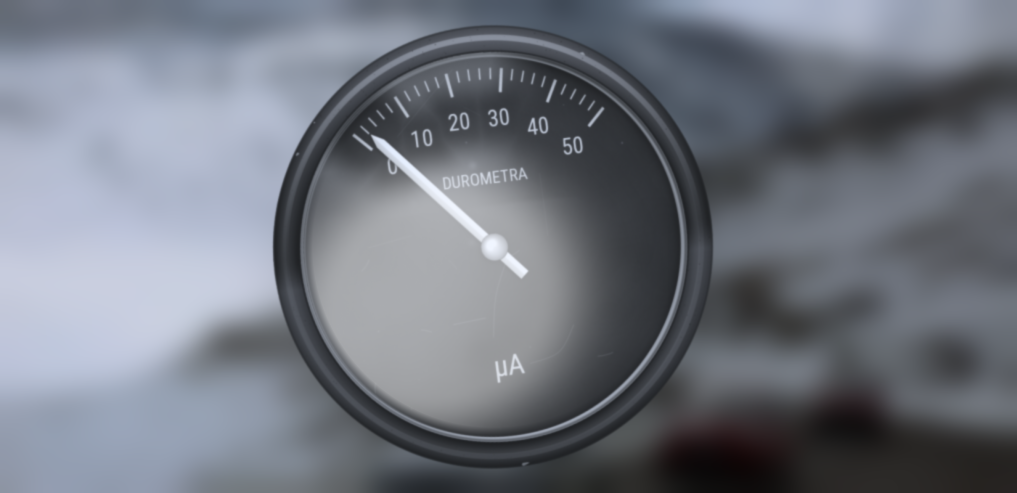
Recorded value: 2 µA
